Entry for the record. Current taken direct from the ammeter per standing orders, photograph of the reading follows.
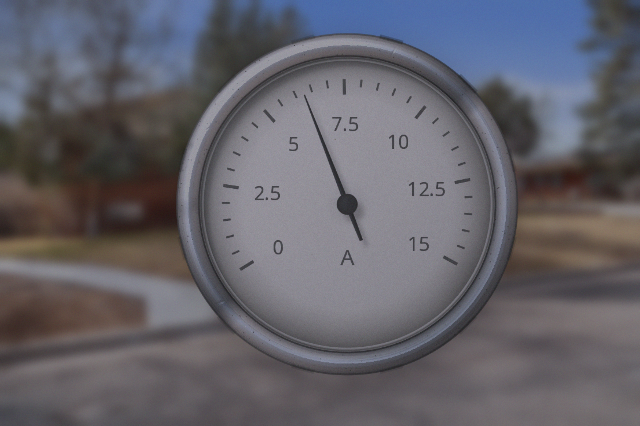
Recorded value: 6.25 A
